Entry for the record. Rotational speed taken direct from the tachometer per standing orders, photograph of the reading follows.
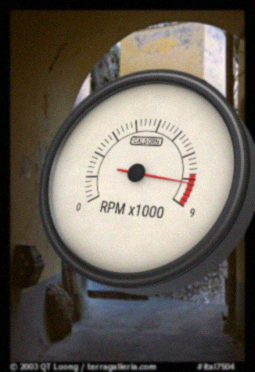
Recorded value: 8200 rpm
